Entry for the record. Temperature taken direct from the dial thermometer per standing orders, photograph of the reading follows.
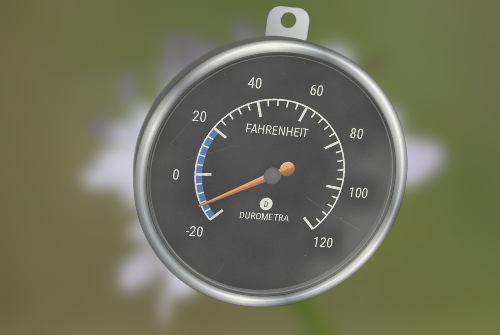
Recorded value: -12 °F
